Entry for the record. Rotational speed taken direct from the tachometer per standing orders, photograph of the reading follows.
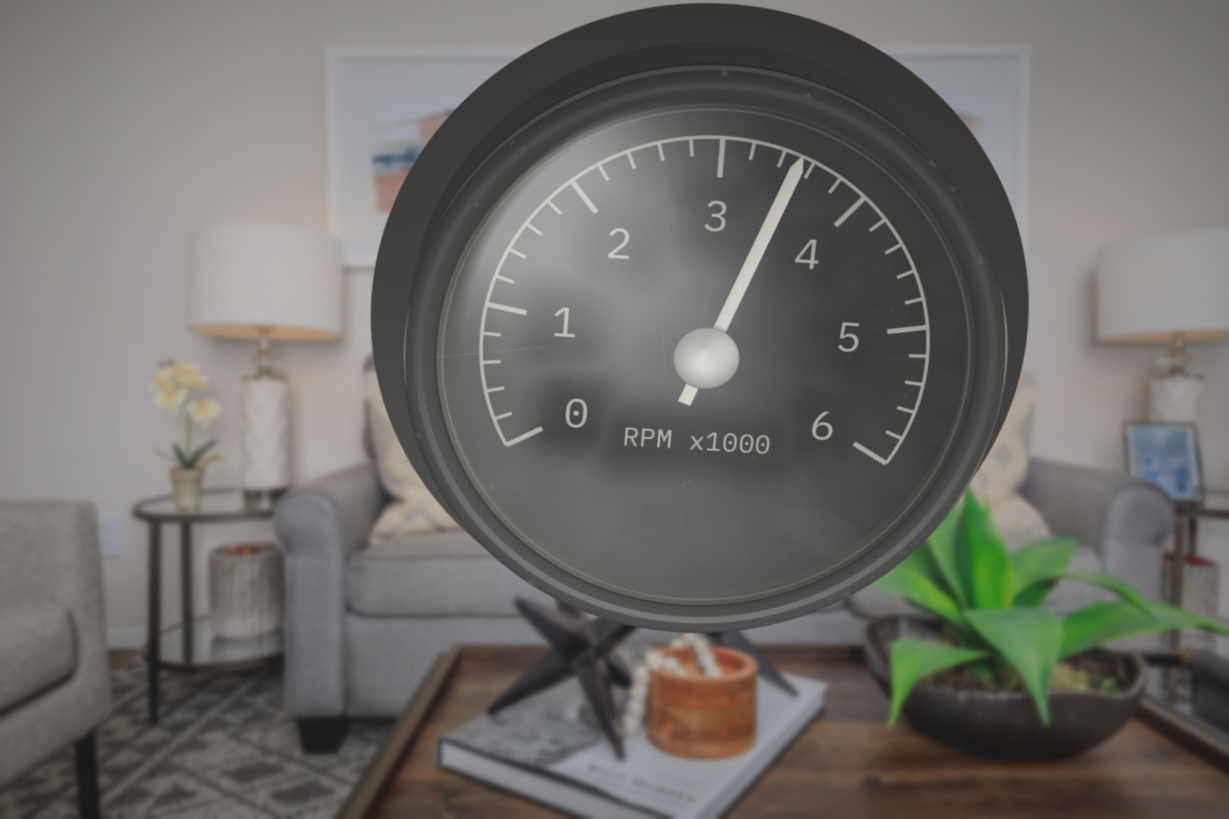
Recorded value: 3500 rpm
